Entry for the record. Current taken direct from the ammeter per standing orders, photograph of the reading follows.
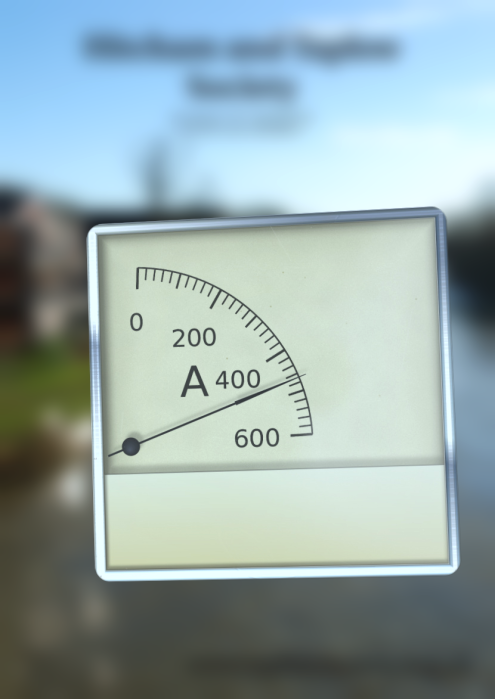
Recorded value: 470 A
